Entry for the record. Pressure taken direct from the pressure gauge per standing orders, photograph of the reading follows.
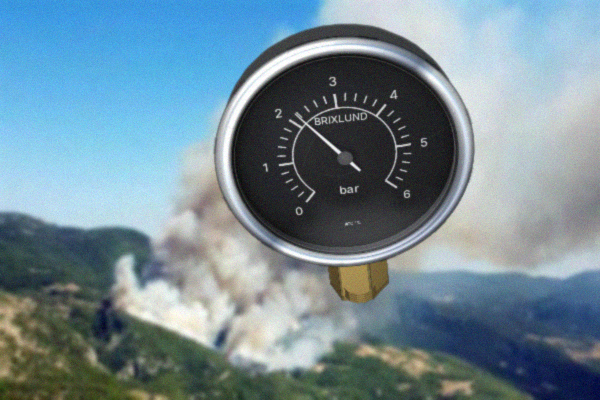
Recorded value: 2.2 bar
